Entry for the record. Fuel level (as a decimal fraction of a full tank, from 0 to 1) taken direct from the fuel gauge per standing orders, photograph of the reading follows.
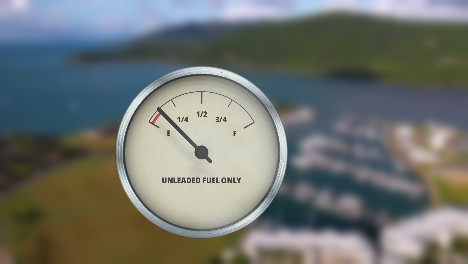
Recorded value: 0.125
